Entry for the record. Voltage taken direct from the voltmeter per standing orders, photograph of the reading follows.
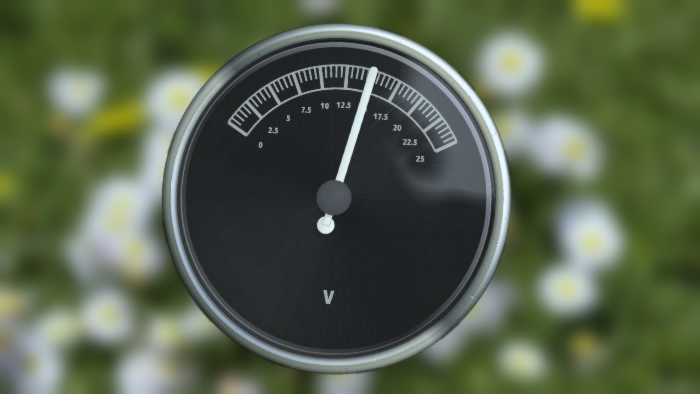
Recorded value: 15 V
